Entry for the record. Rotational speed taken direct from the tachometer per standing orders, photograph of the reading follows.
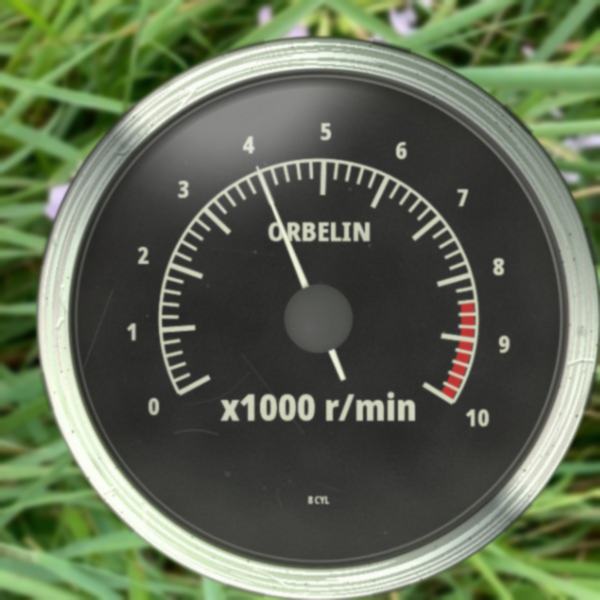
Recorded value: 4000 rpm
